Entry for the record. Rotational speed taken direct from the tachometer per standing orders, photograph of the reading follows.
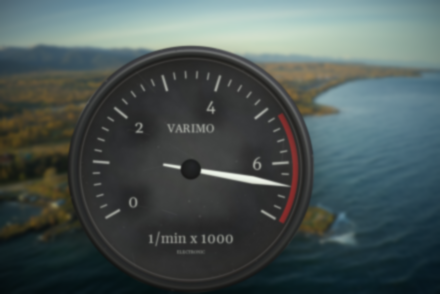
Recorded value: 6400 rpm
